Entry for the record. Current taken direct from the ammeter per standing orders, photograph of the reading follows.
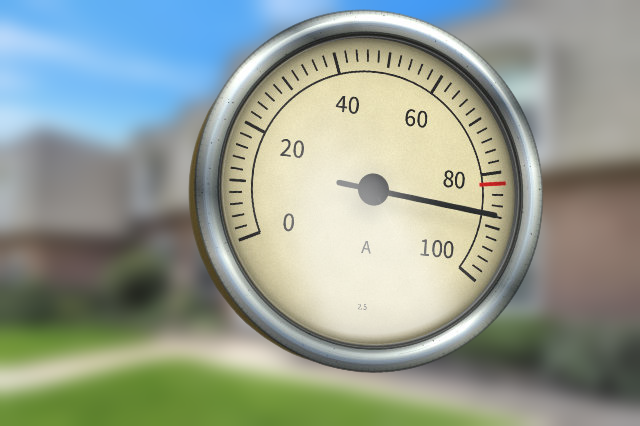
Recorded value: 88 A
